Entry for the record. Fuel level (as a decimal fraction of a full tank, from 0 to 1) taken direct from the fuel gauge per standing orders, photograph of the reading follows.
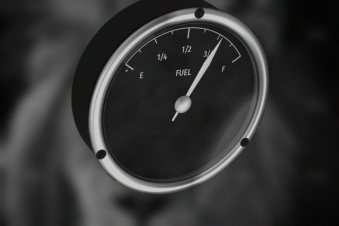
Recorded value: 0.75
